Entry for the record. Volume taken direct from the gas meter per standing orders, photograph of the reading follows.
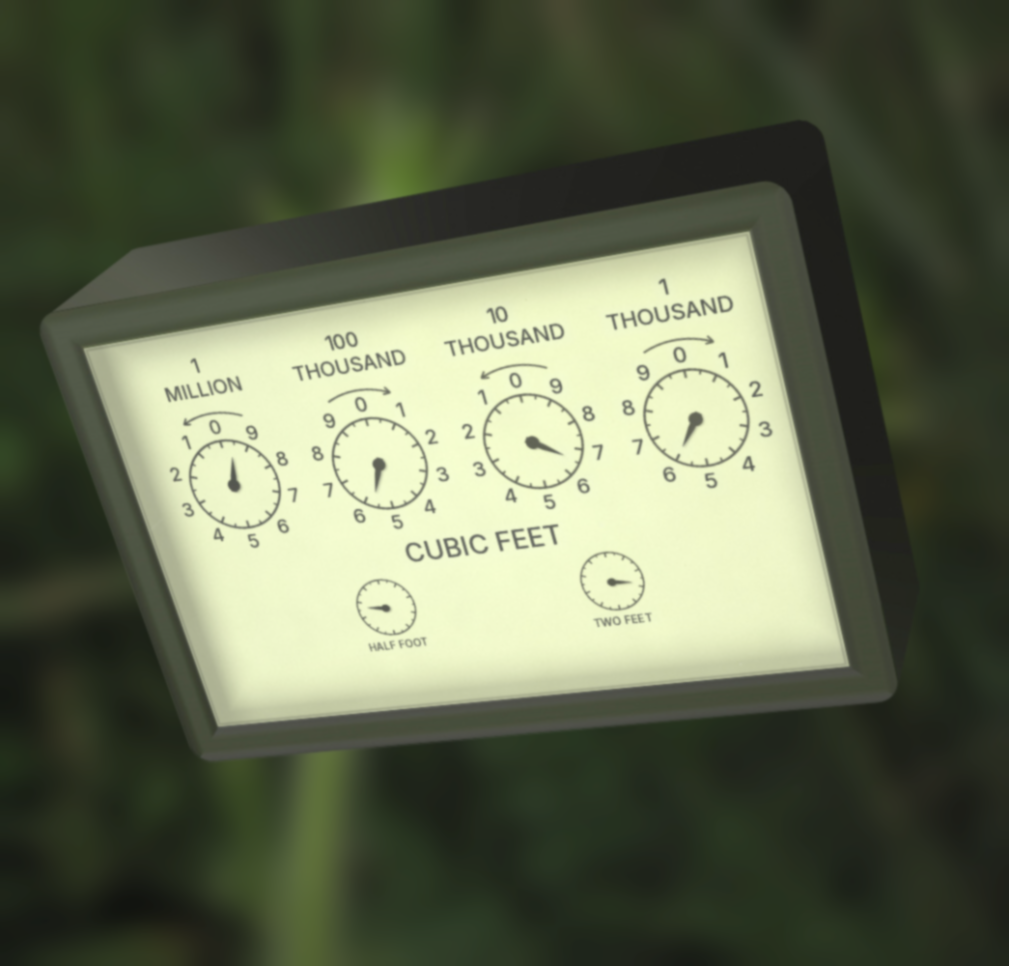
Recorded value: 956600 ft³
